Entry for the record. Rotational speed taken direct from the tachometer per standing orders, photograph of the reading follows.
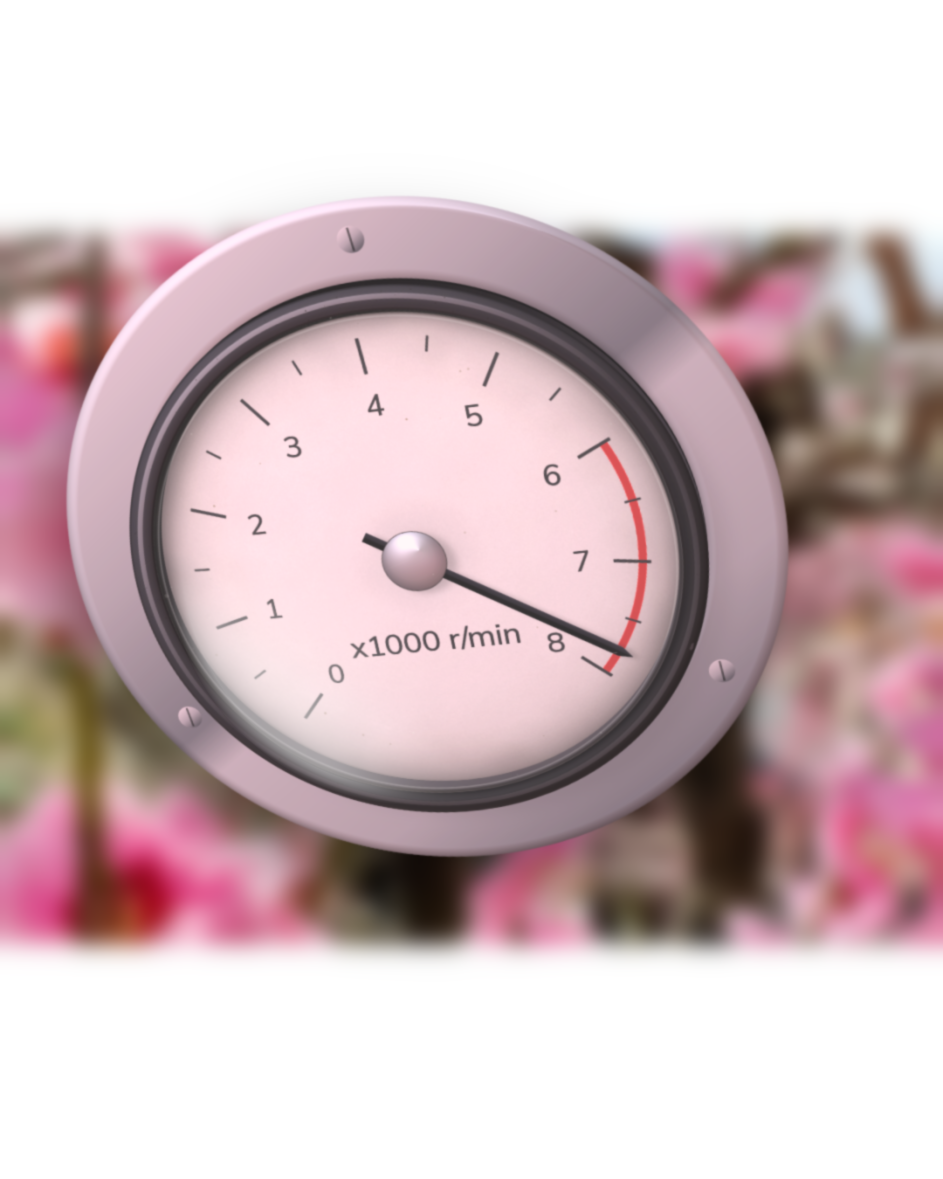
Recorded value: 7750 rpm
